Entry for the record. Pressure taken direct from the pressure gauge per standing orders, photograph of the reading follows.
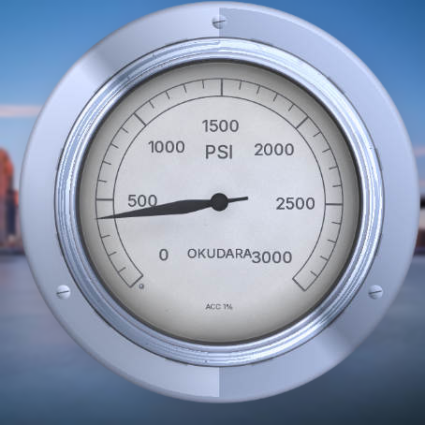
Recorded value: 400 psi
